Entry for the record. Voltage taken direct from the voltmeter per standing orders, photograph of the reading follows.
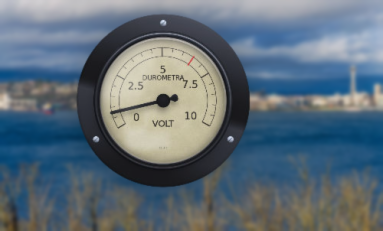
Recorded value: 0.75 V
